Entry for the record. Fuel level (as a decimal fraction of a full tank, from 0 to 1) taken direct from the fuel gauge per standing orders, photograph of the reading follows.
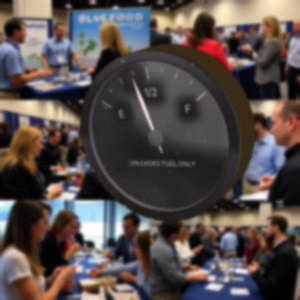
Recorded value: 0.375
